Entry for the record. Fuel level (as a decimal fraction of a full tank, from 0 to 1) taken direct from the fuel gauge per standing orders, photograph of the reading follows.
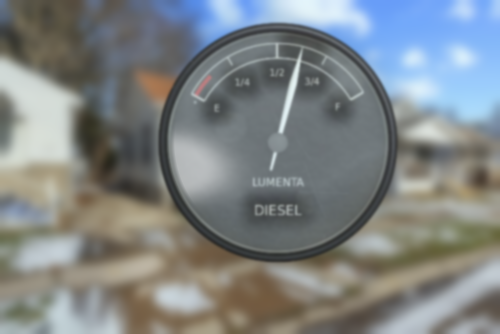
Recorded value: 0.625
